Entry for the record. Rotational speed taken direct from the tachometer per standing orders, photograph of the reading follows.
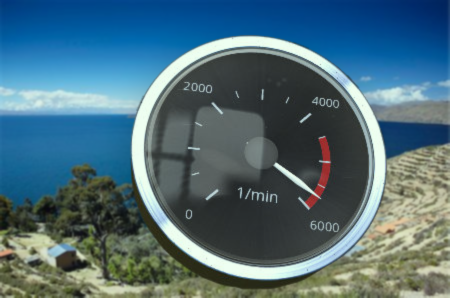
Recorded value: 5750 rpm
